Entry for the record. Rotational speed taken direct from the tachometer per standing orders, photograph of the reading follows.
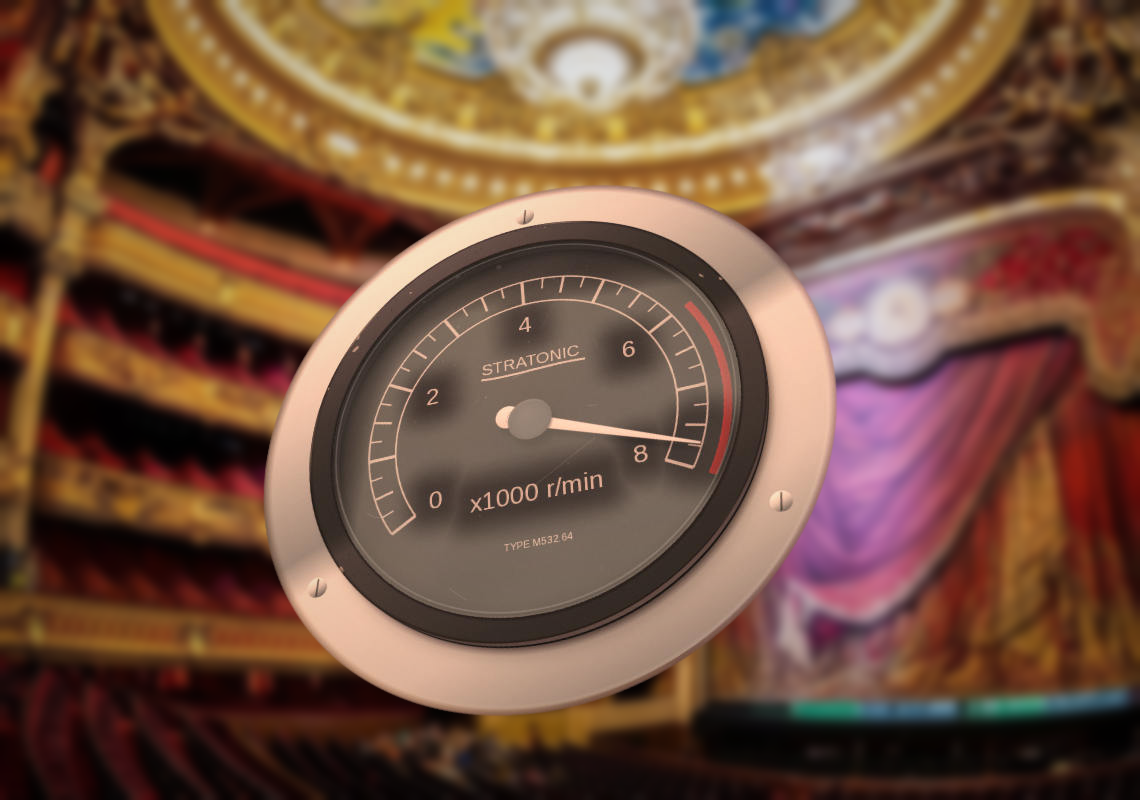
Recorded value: 7750 rpm
